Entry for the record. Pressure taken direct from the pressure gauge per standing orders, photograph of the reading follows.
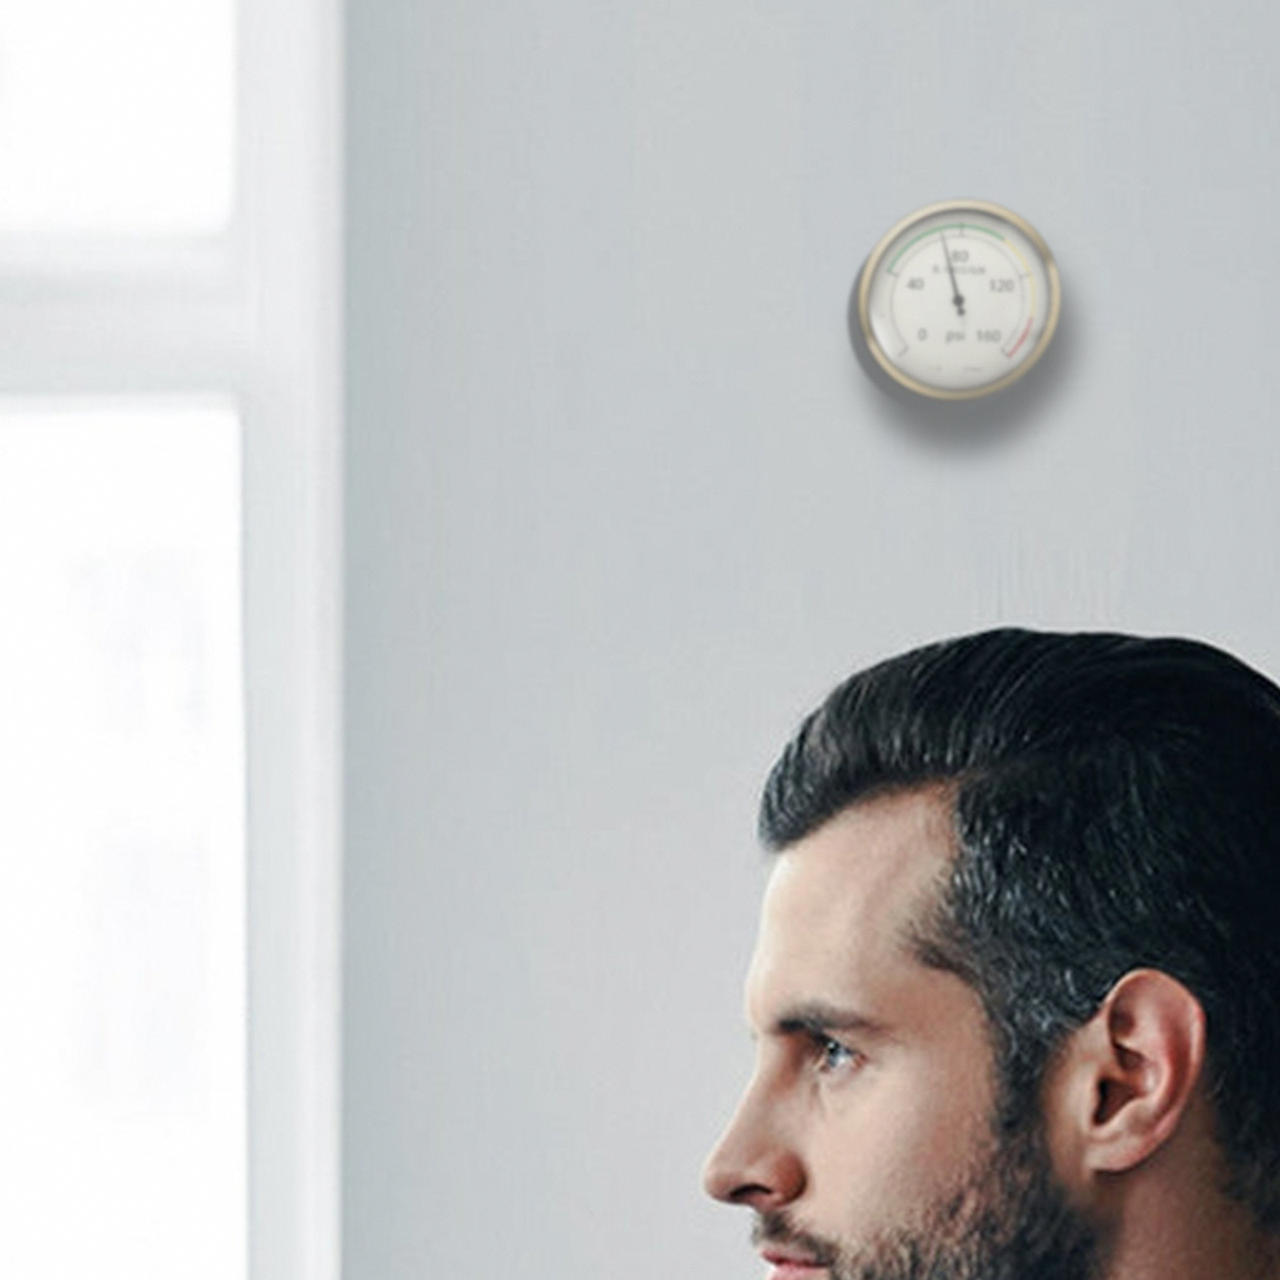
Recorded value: 70 psi
